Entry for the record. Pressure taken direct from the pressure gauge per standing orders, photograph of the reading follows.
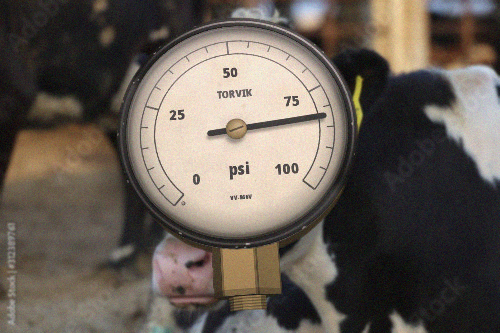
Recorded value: 82.5 psi
